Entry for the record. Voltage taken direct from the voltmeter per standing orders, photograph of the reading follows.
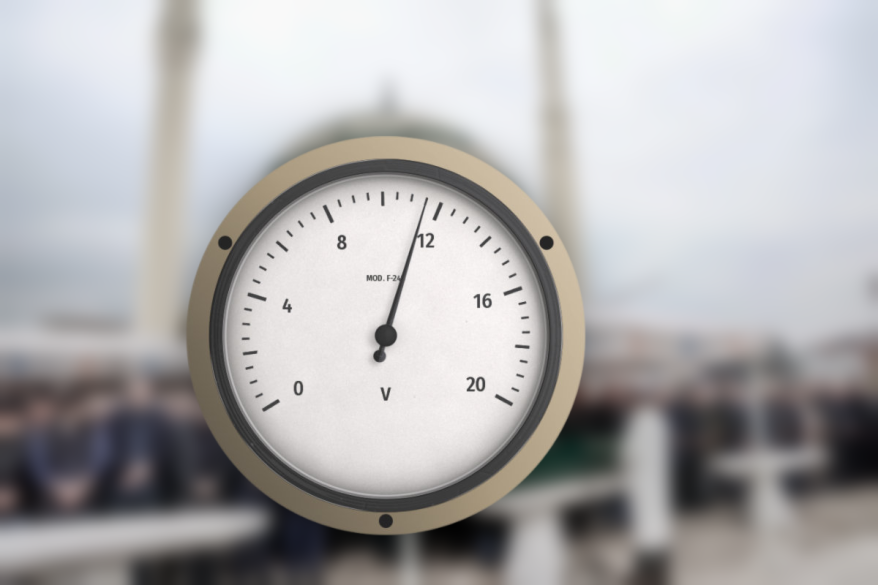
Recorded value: 11.5 V
